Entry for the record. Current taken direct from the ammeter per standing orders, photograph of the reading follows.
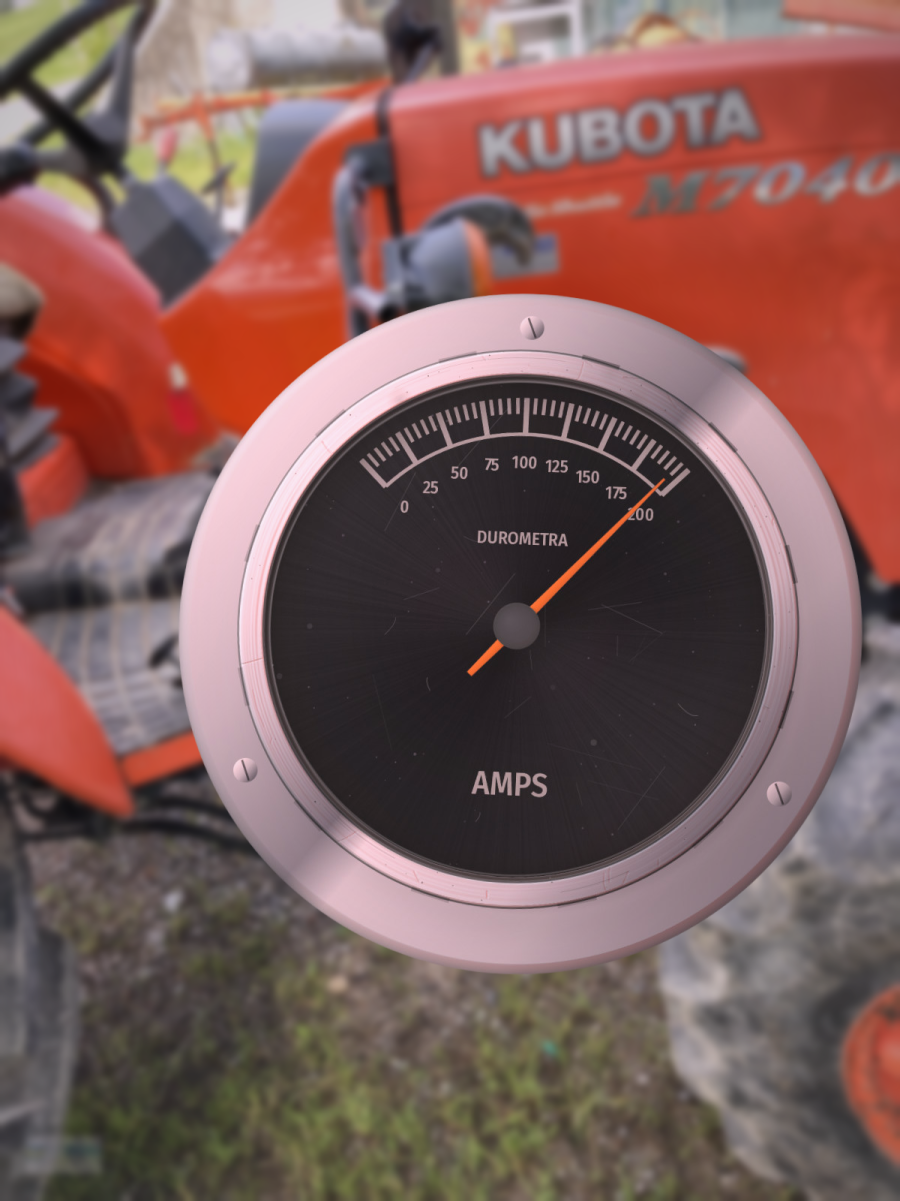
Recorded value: 195 A
